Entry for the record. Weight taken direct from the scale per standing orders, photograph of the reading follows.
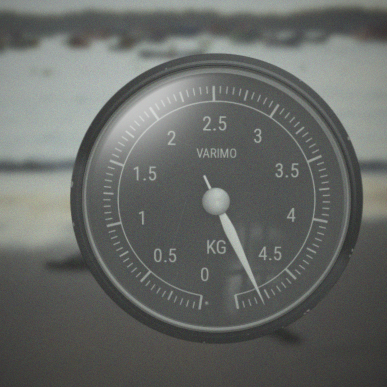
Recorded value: 4.8 kg
